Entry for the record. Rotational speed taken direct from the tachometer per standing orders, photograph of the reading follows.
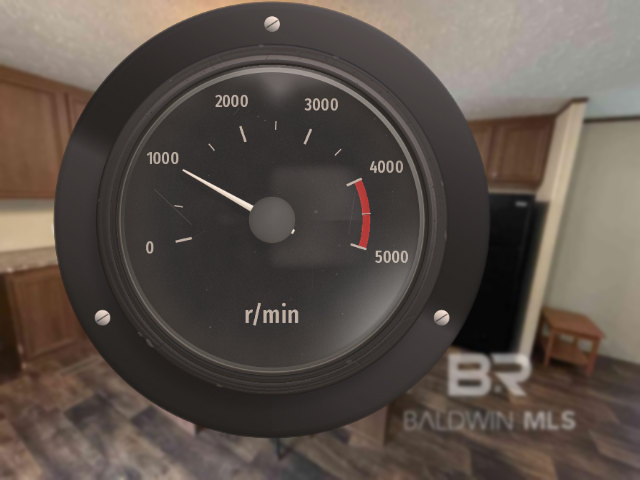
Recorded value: 1000 rpm
